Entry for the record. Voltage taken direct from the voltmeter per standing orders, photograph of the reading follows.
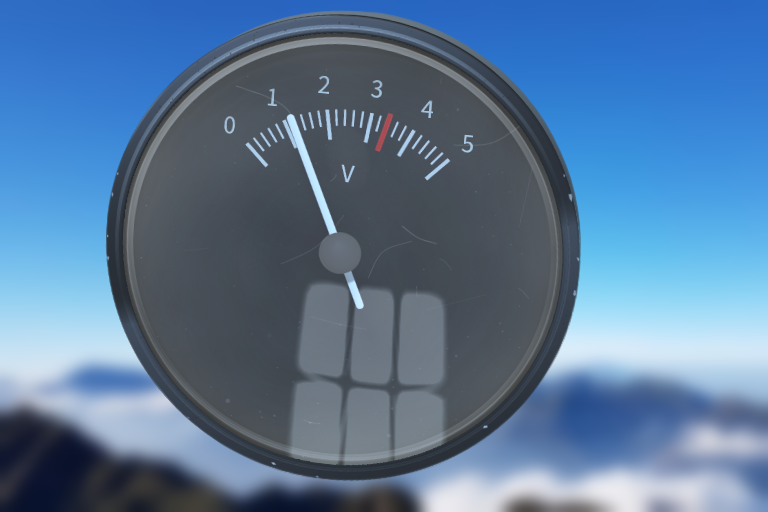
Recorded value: 1.2 V
